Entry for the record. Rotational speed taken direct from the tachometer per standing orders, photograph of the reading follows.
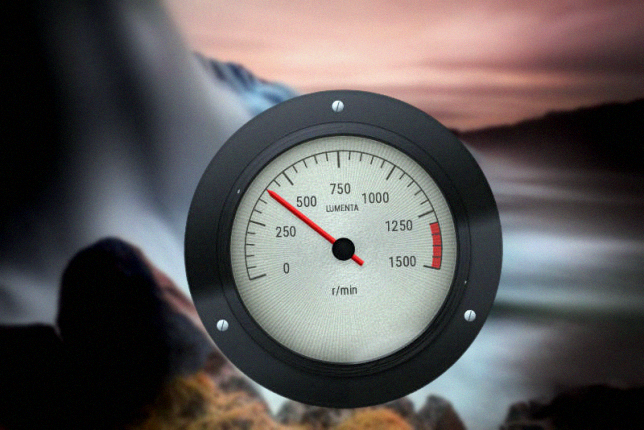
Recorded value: 400 rpm
